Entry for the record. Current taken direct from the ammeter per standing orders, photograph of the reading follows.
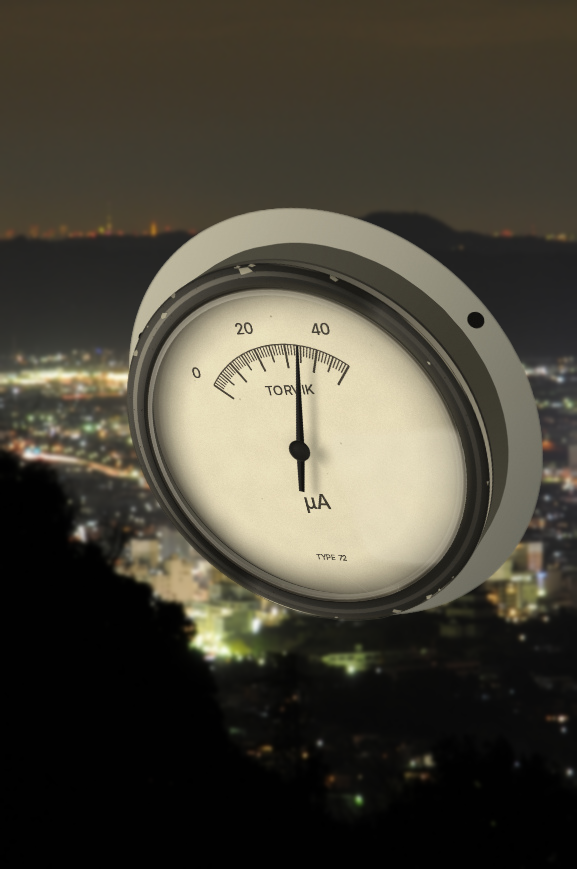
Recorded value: 35 µA
